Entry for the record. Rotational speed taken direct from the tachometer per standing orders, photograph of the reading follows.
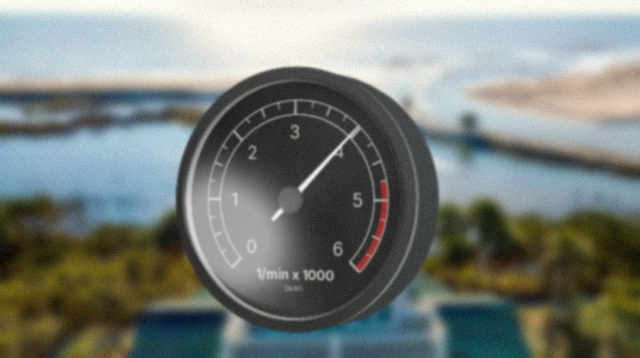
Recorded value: 4000 rpm
